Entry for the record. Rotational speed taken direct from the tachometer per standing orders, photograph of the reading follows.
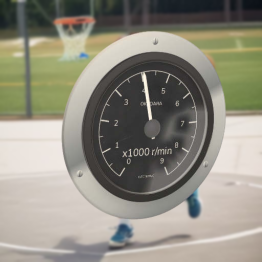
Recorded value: 4000 rpm
